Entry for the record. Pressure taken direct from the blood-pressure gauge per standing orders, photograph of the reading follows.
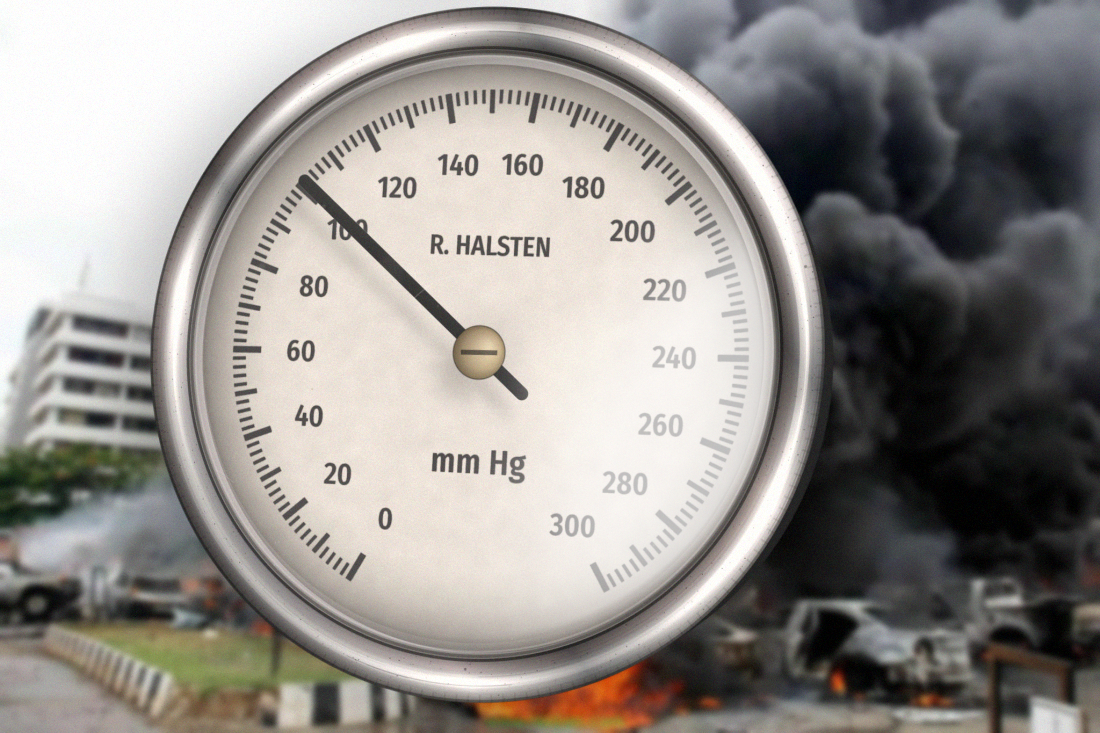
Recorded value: 102 mmHg
